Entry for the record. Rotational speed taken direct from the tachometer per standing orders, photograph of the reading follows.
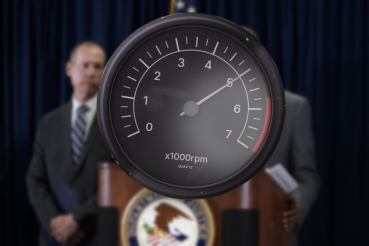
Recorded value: 5000 rpm
